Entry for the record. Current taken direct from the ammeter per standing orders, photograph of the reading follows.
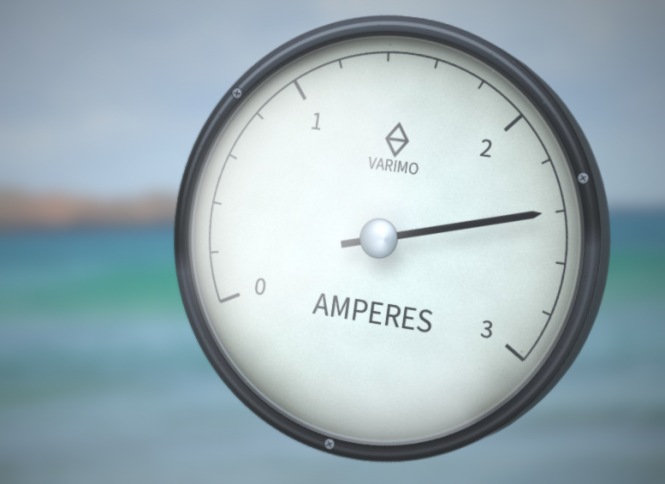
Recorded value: 2.4 A
